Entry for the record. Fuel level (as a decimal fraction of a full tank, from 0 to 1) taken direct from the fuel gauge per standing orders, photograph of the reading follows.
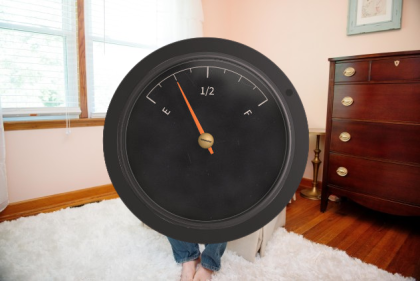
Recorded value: 0.25
